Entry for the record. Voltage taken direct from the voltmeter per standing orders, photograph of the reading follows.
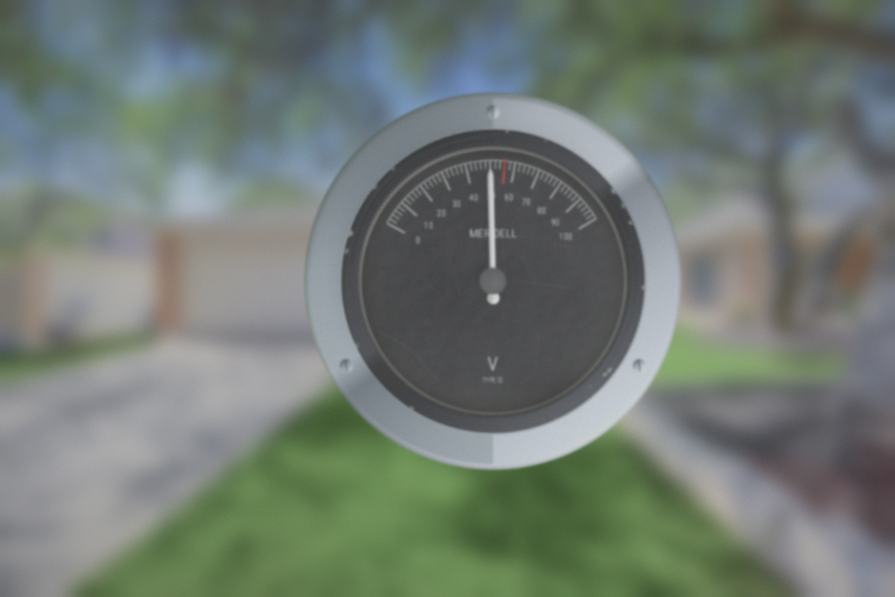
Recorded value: 50 V
